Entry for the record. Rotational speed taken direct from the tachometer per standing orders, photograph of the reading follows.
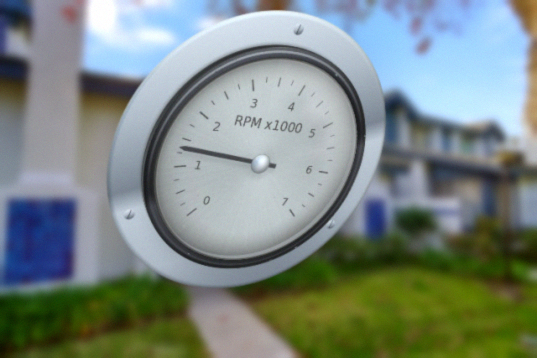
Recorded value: 1375 rpm
